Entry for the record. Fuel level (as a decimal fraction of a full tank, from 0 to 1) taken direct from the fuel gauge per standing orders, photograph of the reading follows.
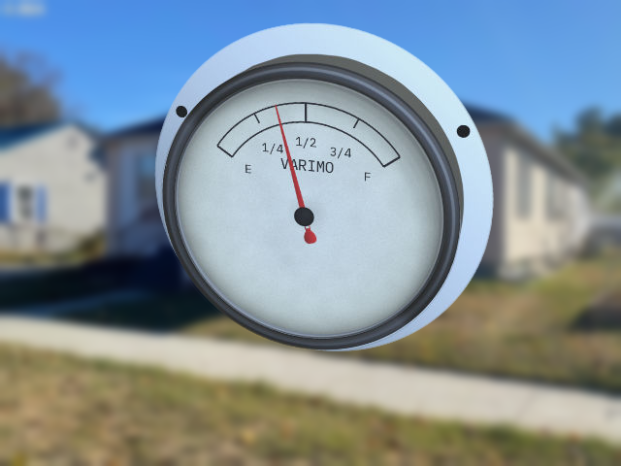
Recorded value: 0.375
